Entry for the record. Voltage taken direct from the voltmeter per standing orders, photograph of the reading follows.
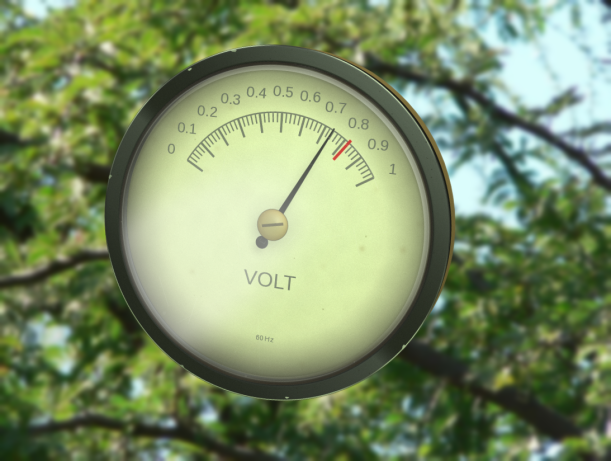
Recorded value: 0.74 V
